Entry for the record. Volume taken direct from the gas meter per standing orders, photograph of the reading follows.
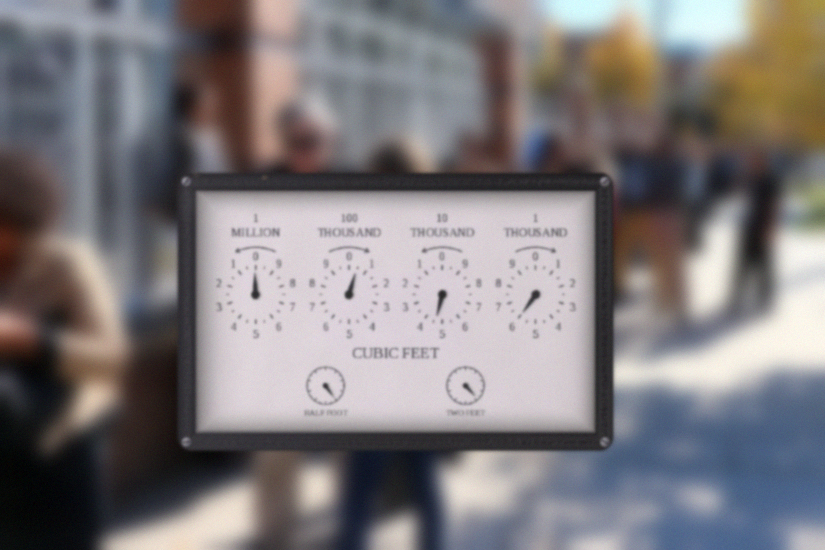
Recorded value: 4600 ft³
